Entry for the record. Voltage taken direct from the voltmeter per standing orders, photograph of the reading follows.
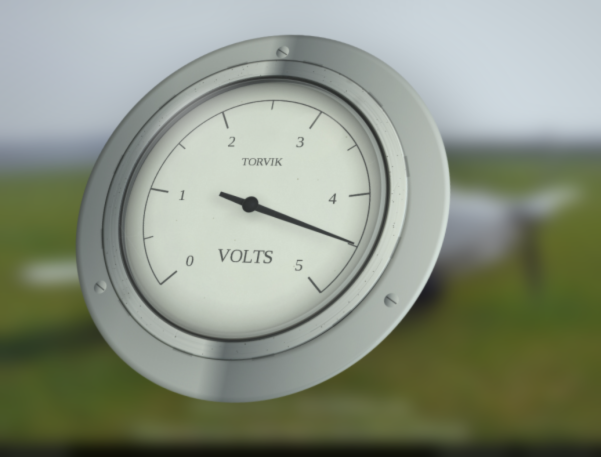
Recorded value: 4.5 V
